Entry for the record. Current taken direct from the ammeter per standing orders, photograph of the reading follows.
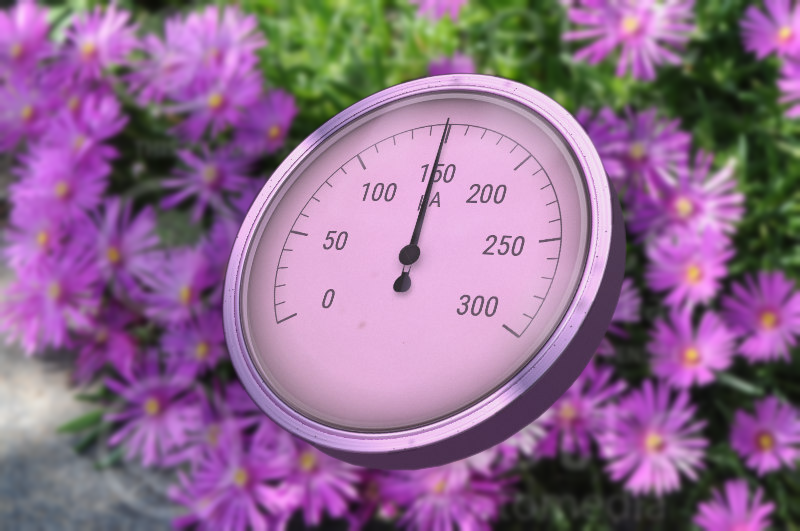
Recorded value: 150 µA
